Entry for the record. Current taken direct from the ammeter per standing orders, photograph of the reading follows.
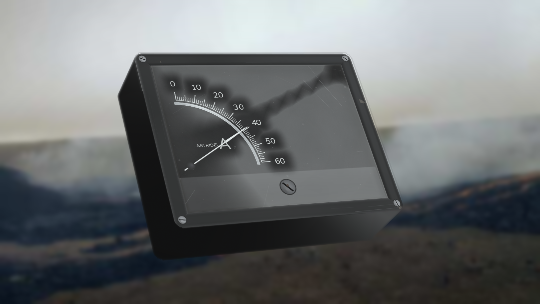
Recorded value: 40 A
